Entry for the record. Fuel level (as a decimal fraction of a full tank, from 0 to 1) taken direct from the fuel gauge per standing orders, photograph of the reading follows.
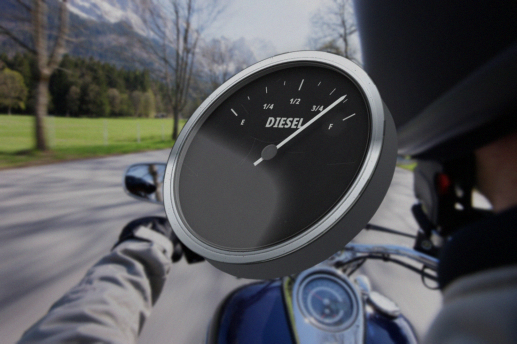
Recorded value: 0.875
